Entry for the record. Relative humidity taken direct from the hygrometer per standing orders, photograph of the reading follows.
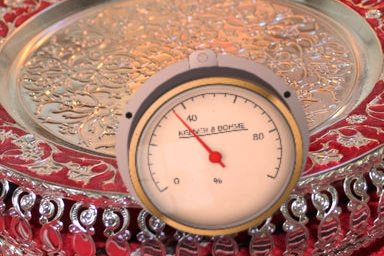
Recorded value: 36 %
